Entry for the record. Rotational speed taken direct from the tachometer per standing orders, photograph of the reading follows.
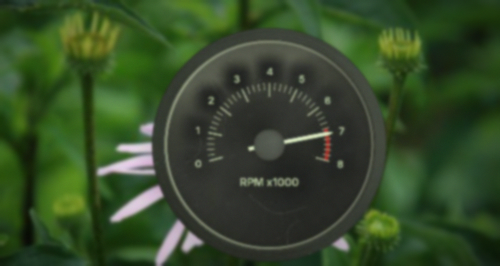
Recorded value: 7000 rpm
